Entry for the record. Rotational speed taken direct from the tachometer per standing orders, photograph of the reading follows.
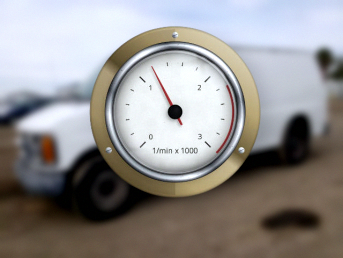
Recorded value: 1200 rpm
